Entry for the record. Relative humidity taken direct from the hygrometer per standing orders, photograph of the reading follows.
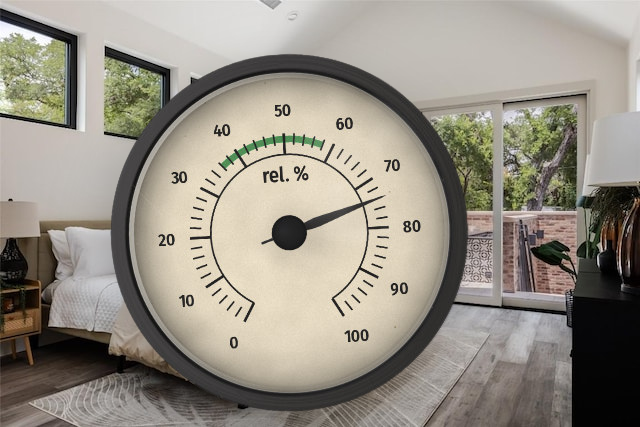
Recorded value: 74 %
